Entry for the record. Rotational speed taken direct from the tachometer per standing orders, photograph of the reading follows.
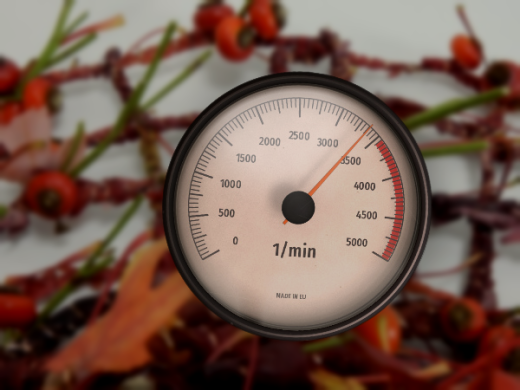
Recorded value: 3350 rpm
